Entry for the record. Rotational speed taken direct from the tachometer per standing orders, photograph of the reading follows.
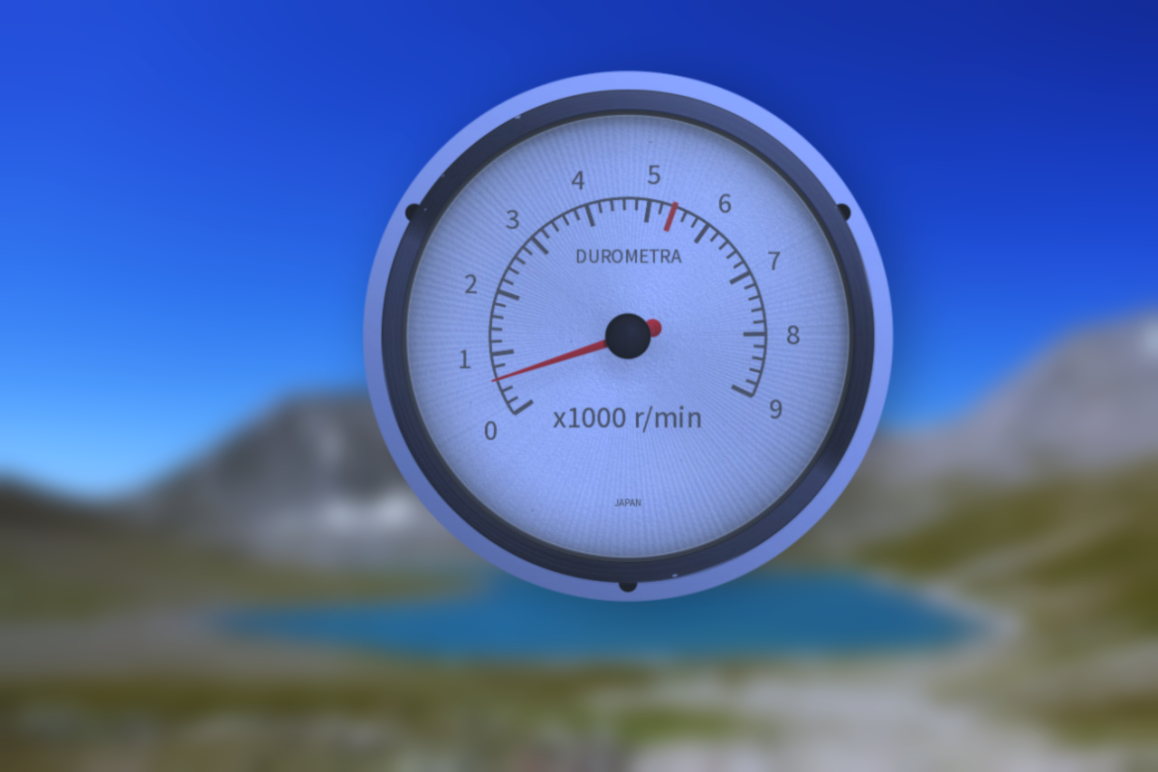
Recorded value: 600 rpm
